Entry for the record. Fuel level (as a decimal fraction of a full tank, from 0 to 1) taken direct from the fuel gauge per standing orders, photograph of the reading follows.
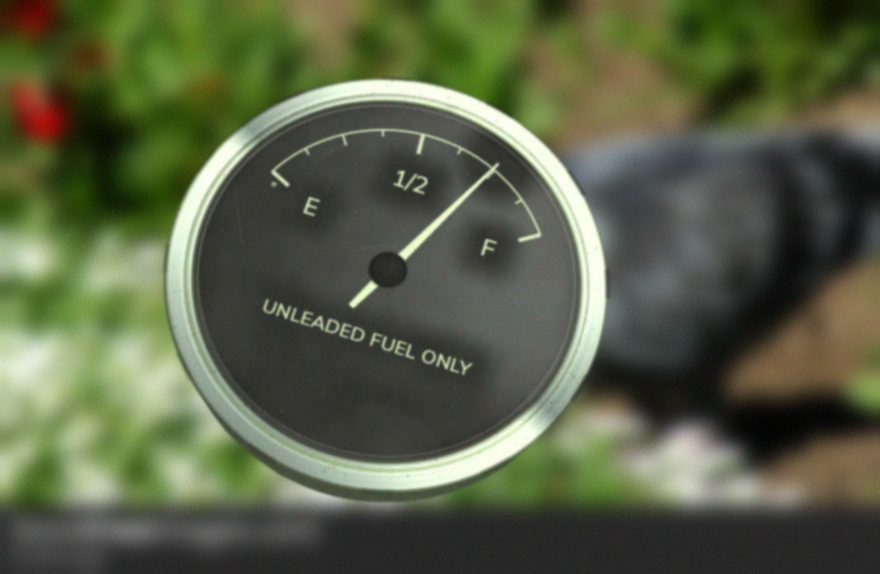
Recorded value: 0.75
